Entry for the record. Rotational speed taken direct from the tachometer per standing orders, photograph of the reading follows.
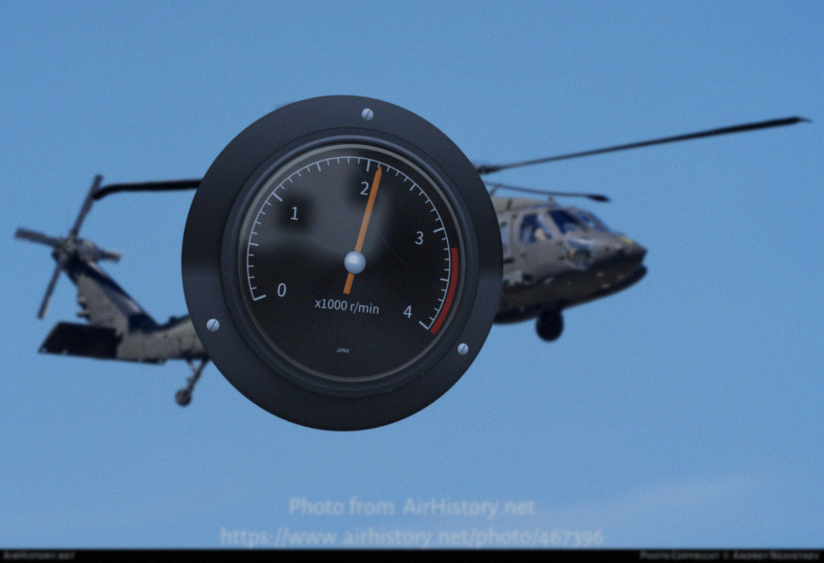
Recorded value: 2100 rpm
